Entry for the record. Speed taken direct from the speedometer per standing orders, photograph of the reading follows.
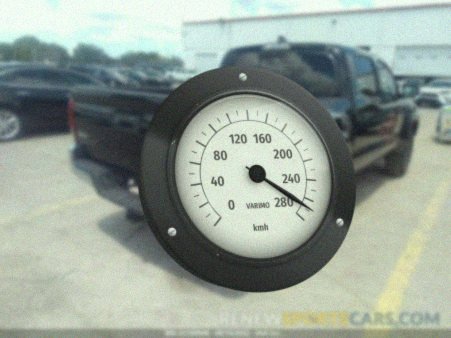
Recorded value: 270 km/h
